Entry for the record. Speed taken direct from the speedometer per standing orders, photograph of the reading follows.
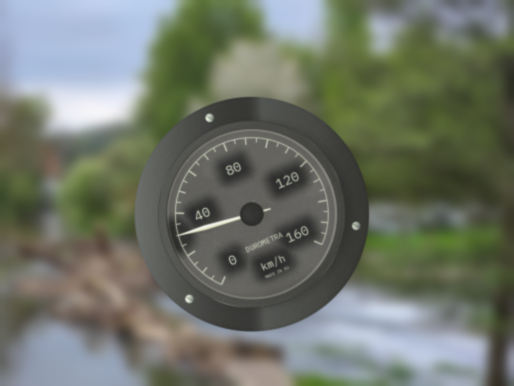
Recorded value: 30 km/h
